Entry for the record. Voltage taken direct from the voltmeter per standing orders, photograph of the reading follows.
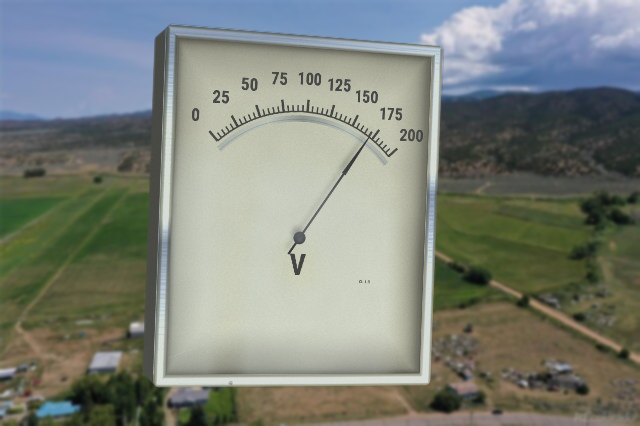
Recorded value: 170 V
